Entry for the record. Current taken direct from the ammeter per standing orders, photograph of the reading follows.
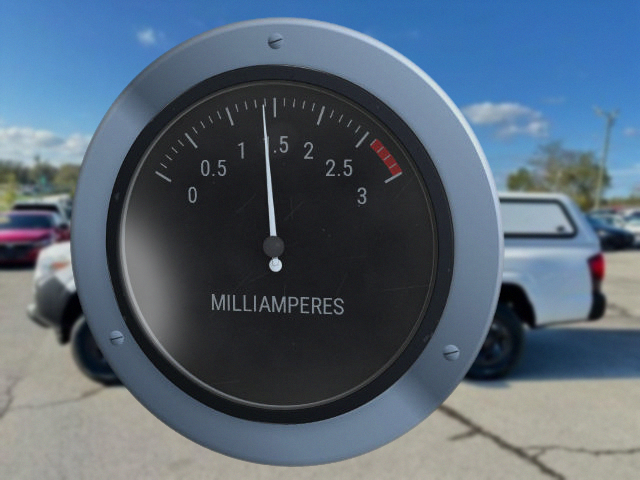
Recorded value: 1.4 mA
